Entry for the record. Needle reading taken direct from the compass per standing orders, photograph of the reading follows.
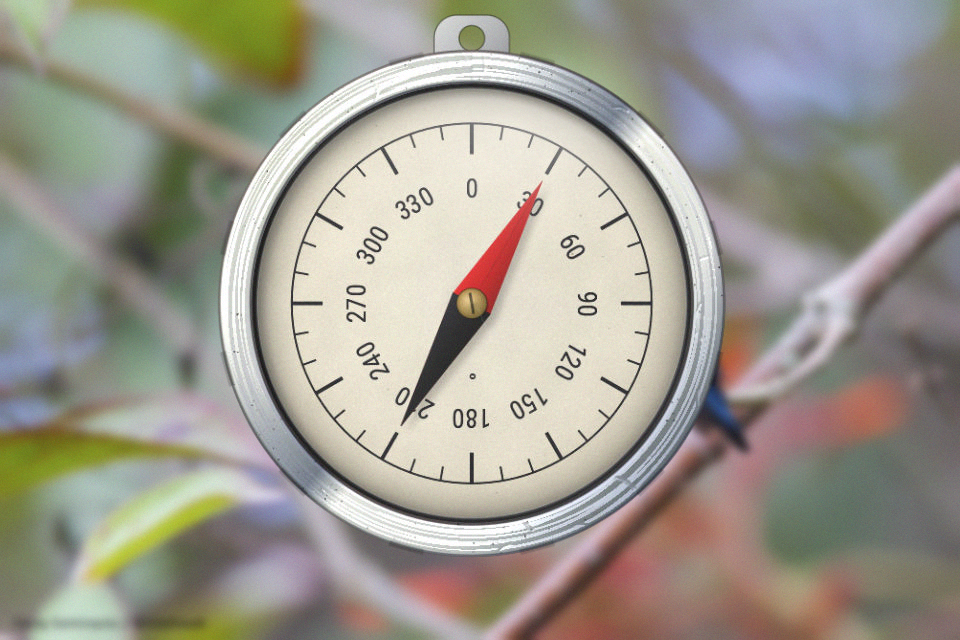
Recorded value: 30 °
